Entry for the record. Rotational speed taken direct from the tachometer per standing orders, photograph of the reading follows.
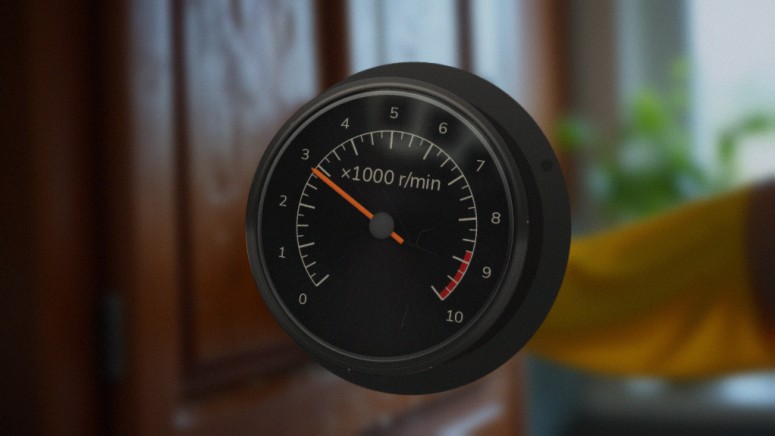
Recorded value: 2875 rpm
